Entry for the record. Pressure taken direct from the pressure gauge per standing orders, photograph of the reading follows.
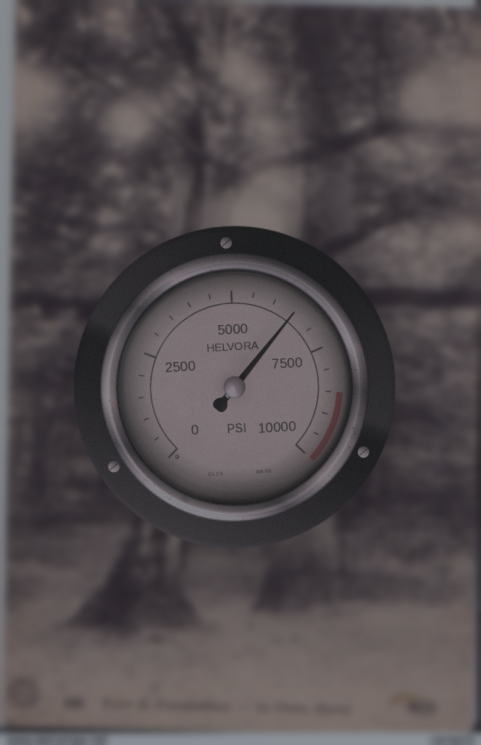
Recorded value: 6500 psi
